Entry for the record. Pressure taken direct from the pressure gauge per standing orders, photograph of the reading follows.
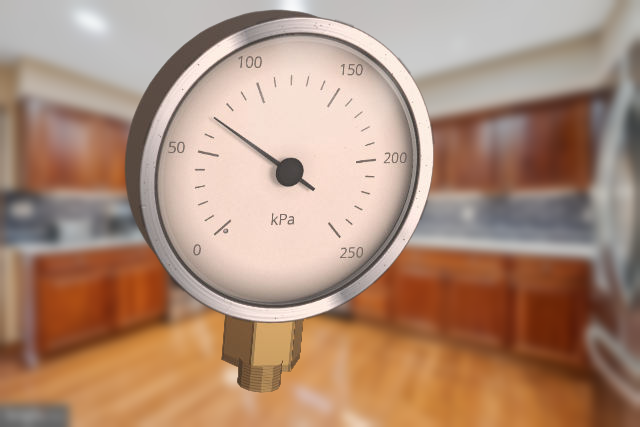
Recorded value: 70 kPa
